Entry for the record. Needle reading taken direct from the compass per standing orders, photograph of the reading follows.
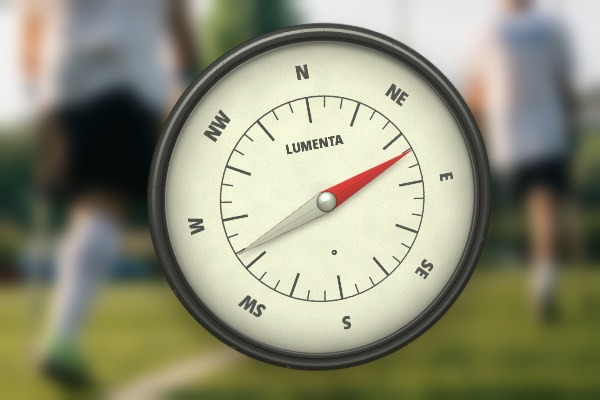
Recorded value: 70 °
